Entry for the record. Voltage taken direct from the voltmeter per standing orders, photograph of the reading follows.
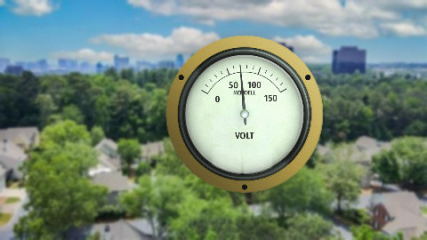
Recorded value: 70 V
